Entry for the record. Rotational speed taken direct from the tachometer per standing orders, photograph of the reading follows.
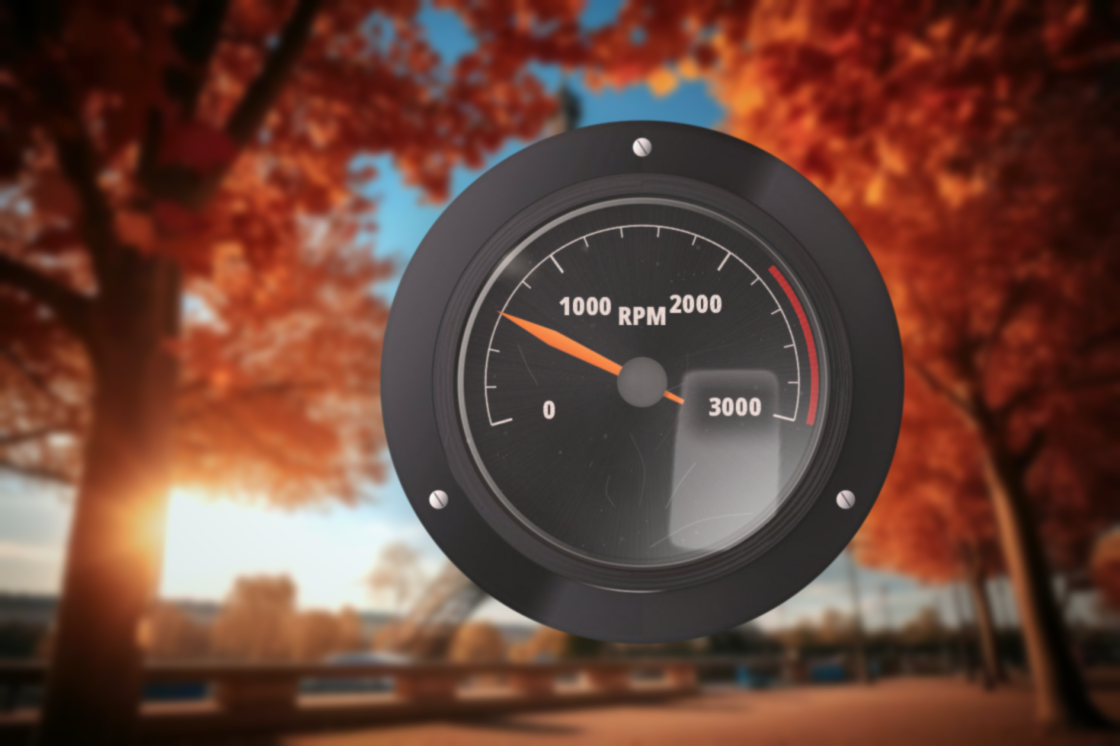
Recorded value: 600 rpm
